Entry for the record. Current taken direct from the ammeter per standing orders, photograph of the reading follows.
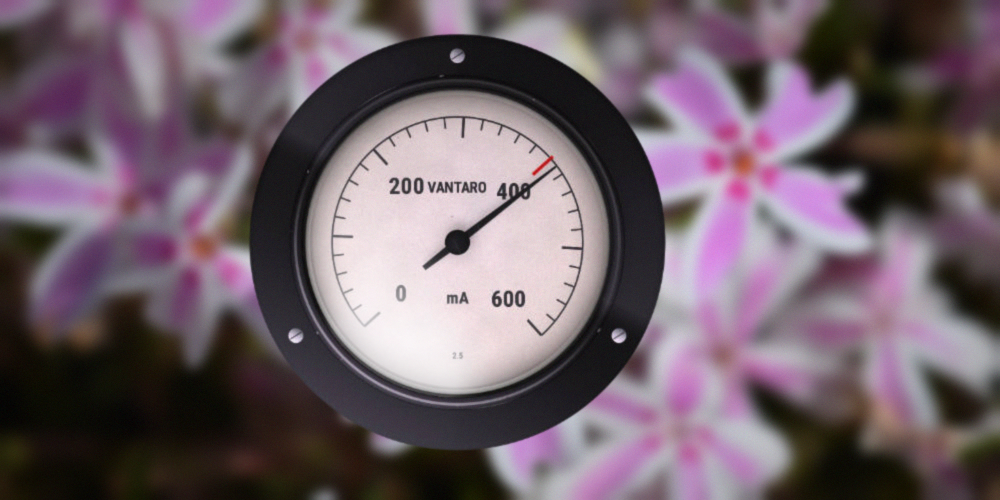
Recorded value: 410 mA
